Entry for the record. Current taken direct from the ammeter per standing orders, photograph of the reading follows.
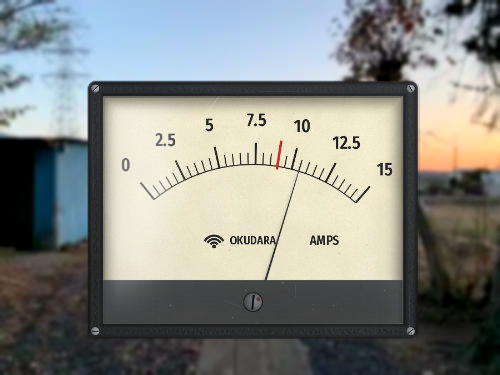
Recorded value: 10.5 A
